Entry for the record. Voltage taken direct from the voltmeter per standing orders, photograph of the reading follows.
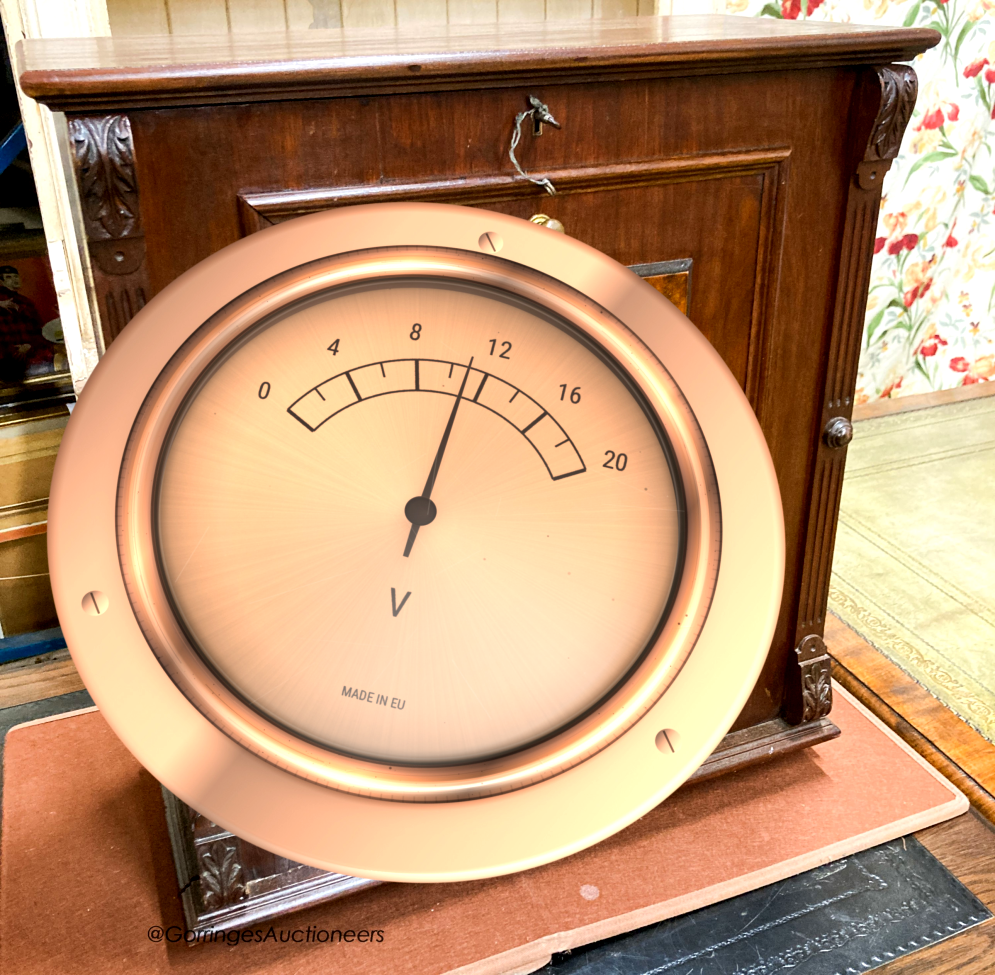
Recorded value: 11 V
